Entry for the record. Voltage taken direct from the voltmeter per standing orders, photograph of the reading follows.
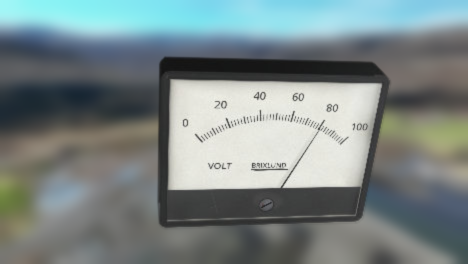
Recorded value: 80 V
